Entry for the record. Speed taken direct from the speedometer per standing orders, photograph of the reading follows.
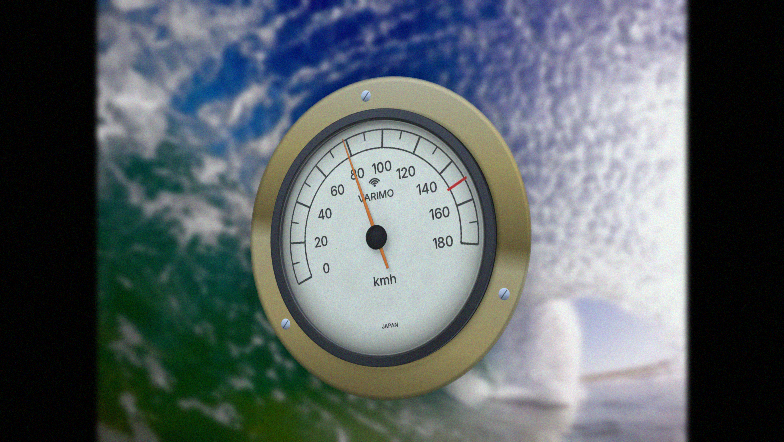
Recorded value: 80 km/h
